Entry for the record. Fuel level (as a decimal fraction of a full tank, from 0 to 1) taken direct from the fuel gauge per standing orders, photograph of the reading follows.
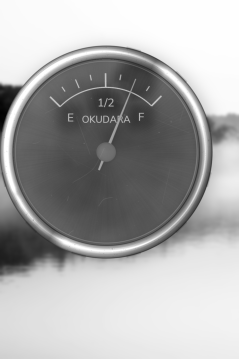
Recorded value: 0.75
